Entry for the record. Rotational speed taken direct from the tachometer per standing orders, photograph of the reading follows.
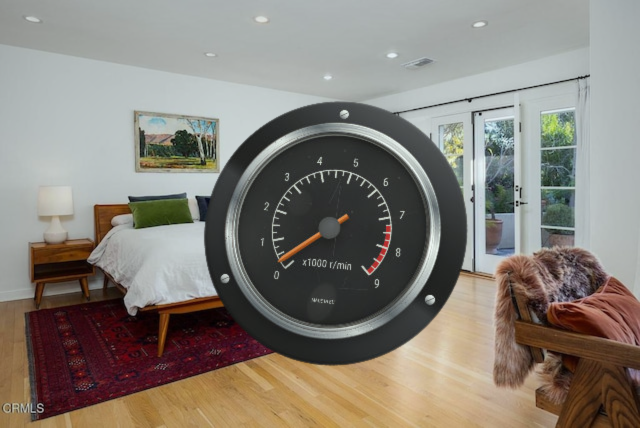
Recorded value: 250 rpm
